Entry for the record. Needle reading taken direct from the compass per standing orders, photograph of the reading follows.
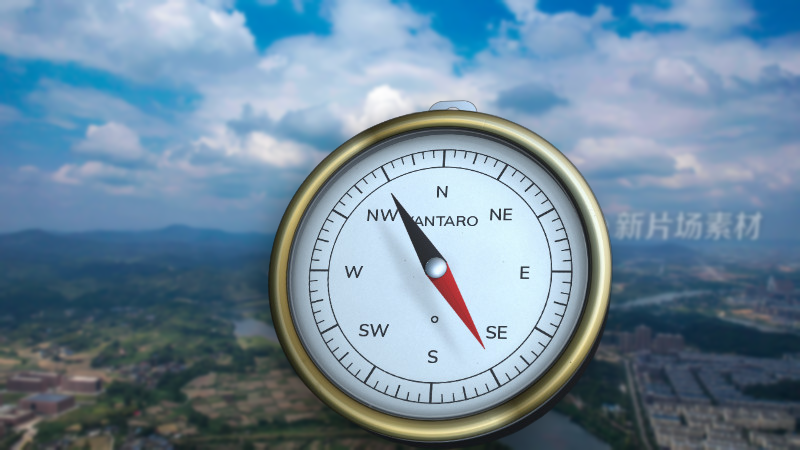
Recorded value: 147.5 °
